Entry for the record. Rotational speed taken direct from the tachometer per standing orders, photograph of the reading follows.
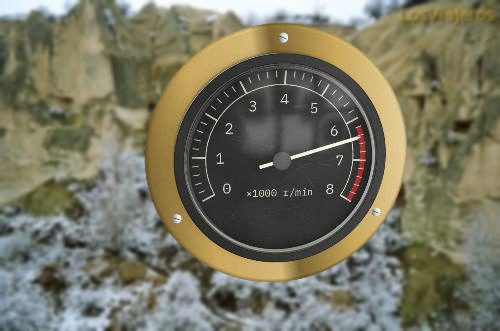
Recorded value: 6400 rpm
